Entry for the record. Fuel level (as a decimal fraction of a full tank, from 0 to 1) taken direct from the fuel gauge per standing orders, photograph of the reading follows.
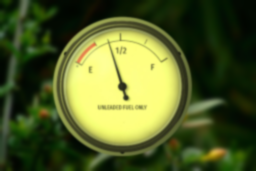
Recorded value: 0.375
